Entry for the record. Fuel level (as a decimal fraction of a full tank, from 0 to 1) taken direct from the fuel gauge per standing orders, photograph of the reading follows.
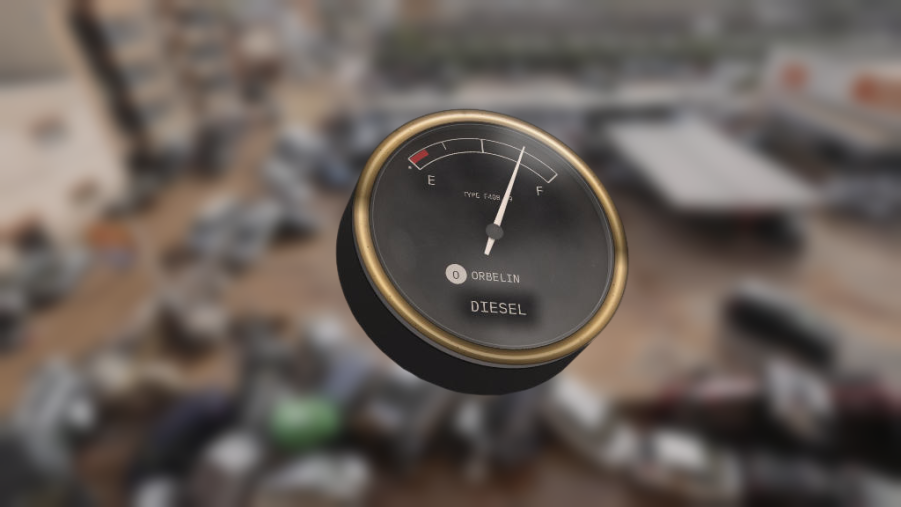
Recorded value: 0.75
